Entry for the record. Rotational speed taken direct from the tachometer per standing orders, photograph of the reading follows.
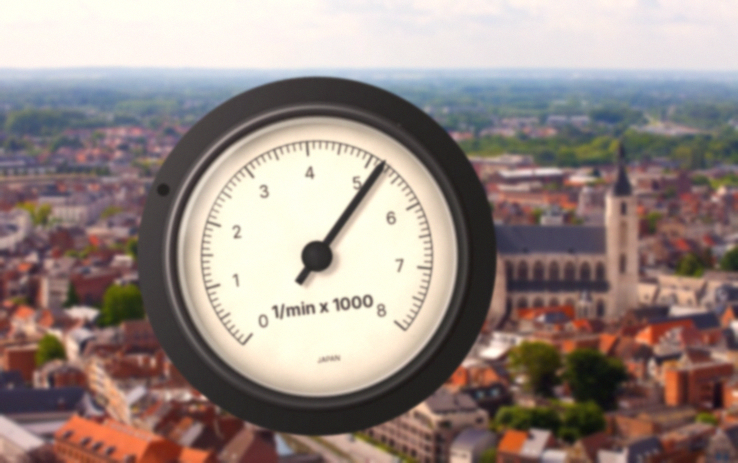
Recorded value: 5200 rpm
